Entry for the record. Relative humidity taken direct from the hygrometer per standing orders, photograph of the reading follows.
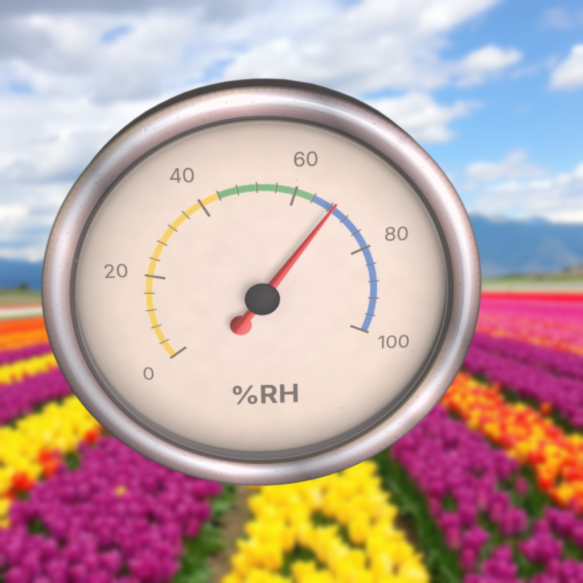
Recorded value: 68 %
